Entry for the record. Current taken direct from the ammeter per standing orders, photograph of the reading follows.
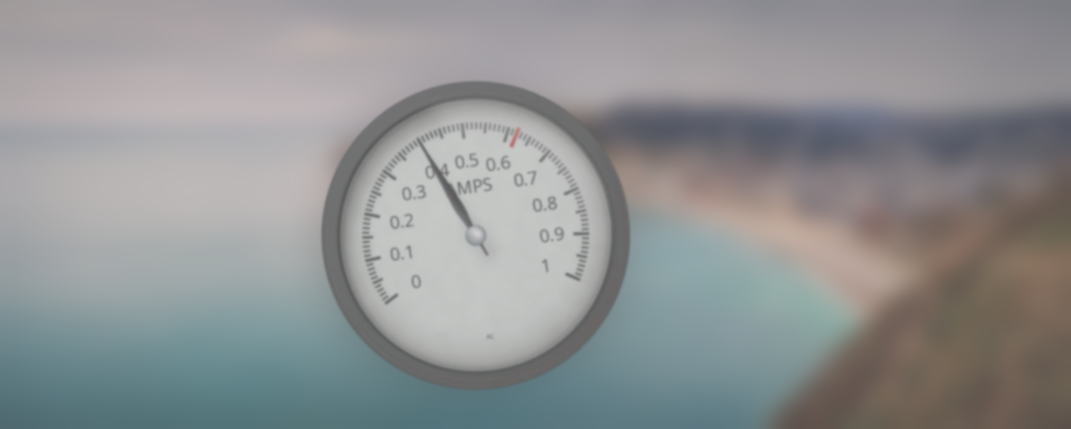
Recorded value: 0.4 A
